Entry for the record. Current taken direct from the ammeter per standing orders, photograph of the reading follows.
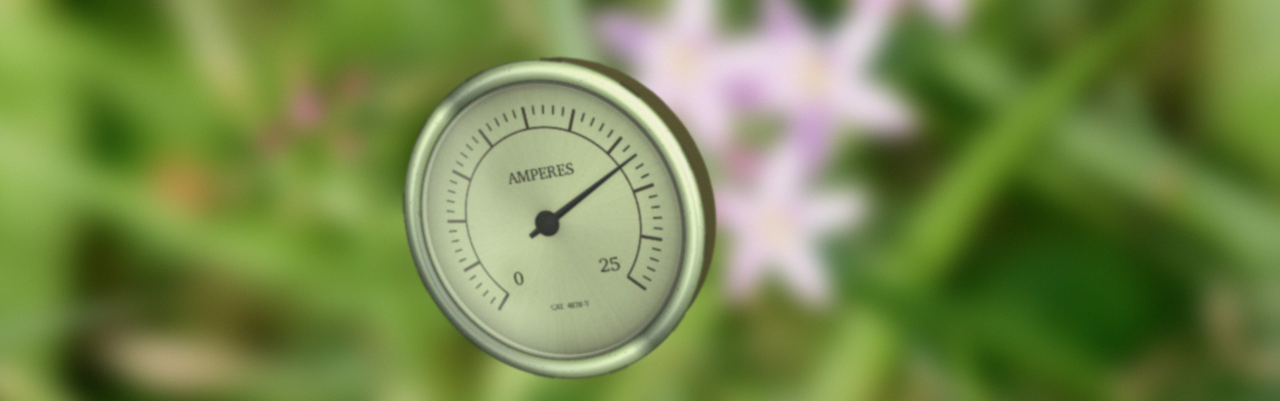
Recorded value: 18.5 A
